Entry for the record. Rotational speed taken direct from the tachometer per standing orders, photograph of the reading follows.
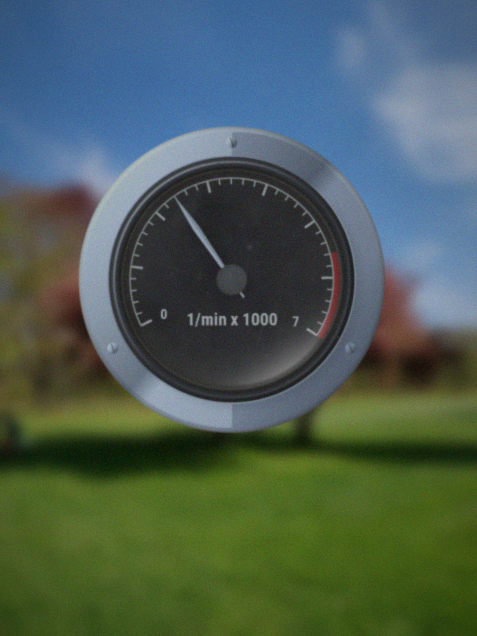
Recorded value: 2400 rpm
